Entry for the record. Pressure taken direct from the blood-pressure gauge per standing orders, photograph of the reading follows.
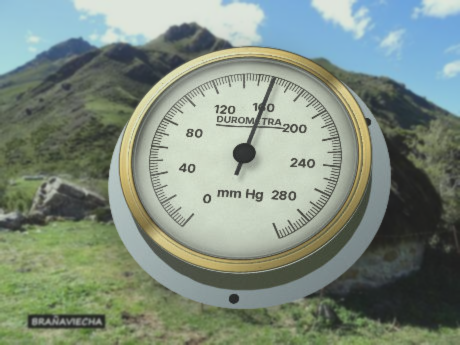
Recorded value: 160 mmHg
